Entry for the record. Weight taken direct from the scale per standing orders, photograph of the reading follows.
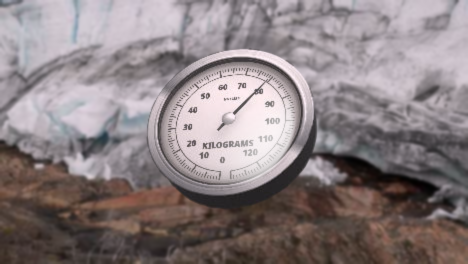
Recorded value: 80 kg
